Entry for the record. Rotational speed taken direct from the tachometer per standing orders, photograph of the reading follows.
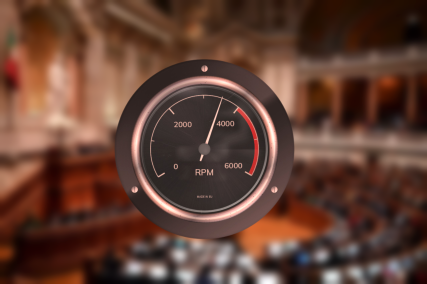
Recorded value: 3500 rpm
